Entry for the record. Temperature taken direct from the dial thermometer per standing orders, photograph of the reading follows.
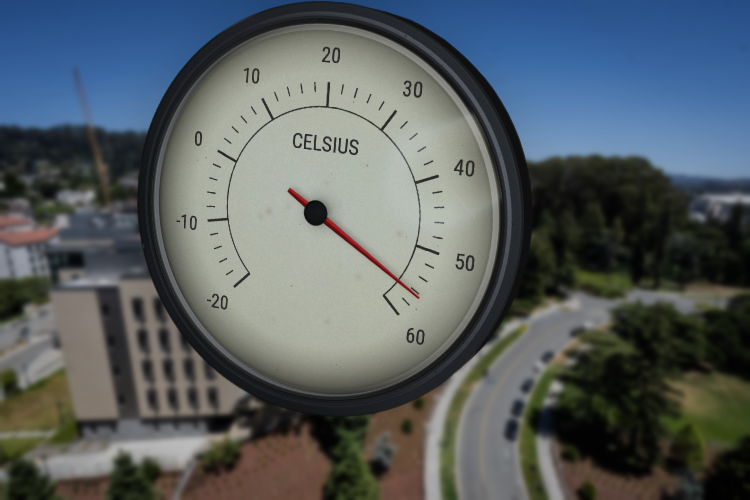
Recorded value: 56 °C
